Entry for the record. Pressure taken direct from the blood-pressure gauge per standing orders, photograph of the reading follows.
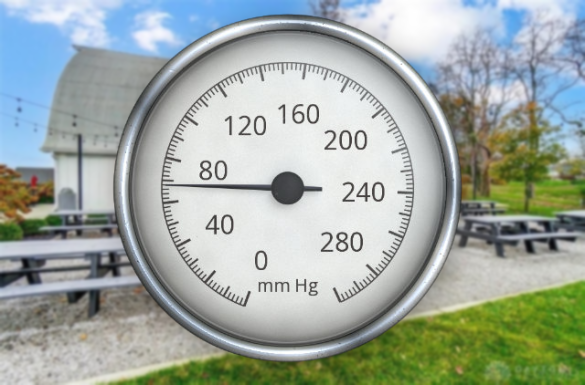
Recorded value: 68 mmHg
